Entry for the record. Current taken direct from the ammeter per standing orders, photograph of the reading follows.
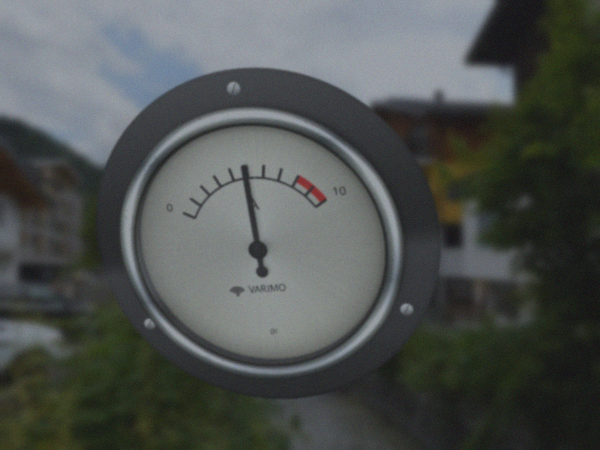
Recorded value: 5 A
